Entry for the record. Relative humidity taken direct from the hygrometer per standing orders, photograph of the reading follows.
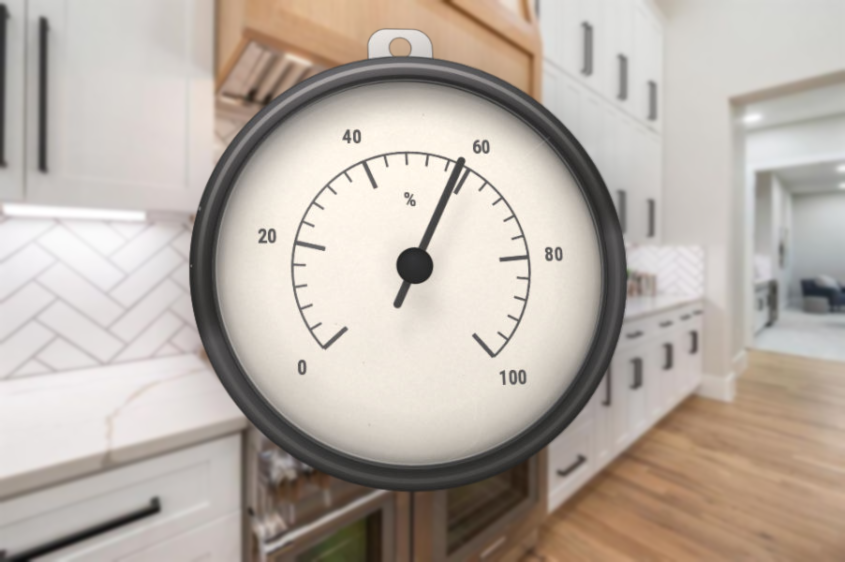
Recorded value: 58 %
